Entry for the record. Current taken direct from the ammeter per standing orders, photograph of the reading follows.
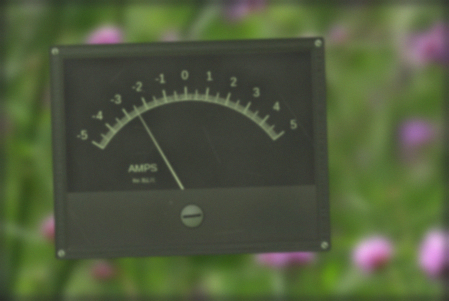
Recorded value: -2.5 A
